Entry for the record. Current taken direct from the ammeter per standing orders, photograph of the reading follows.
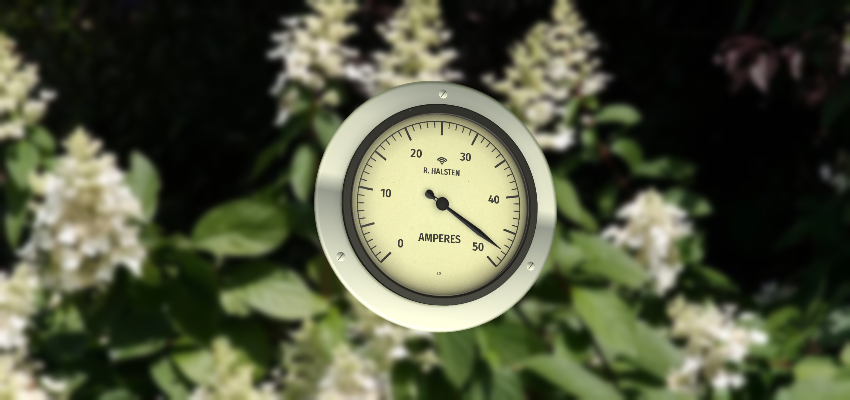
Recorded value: 48 A
